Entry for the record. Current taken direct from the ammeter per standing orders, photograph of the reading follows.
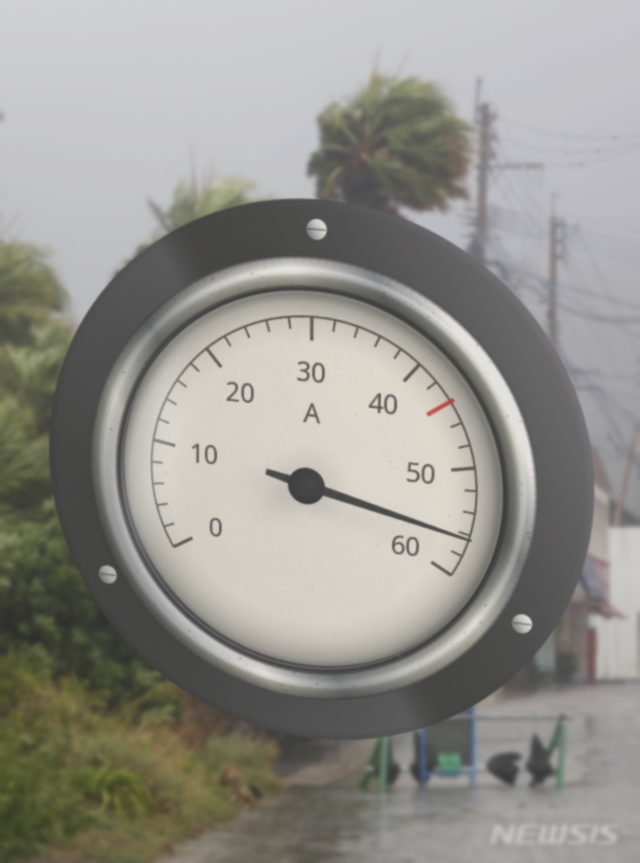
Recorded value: 56 A
